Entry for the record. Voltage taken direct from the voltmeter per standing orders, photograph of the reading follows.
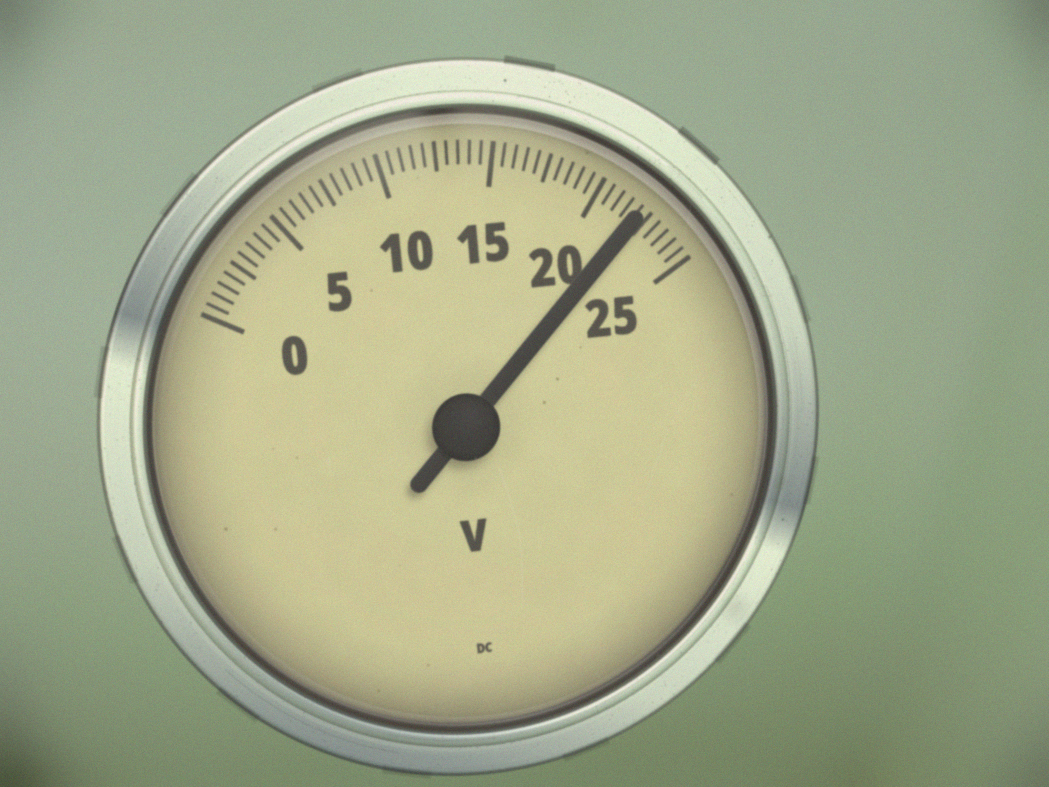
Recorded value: 22 V
